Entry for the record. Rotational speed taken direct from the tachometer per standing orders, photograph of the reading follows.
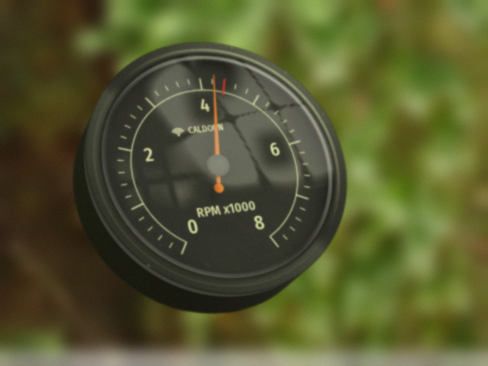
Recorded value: 4200 rpm
